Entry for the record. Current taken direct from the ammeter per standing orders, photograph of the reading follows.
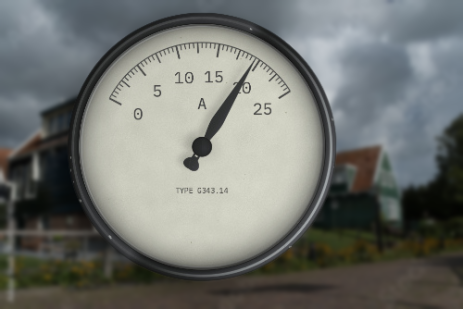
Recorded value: 19.5 A
